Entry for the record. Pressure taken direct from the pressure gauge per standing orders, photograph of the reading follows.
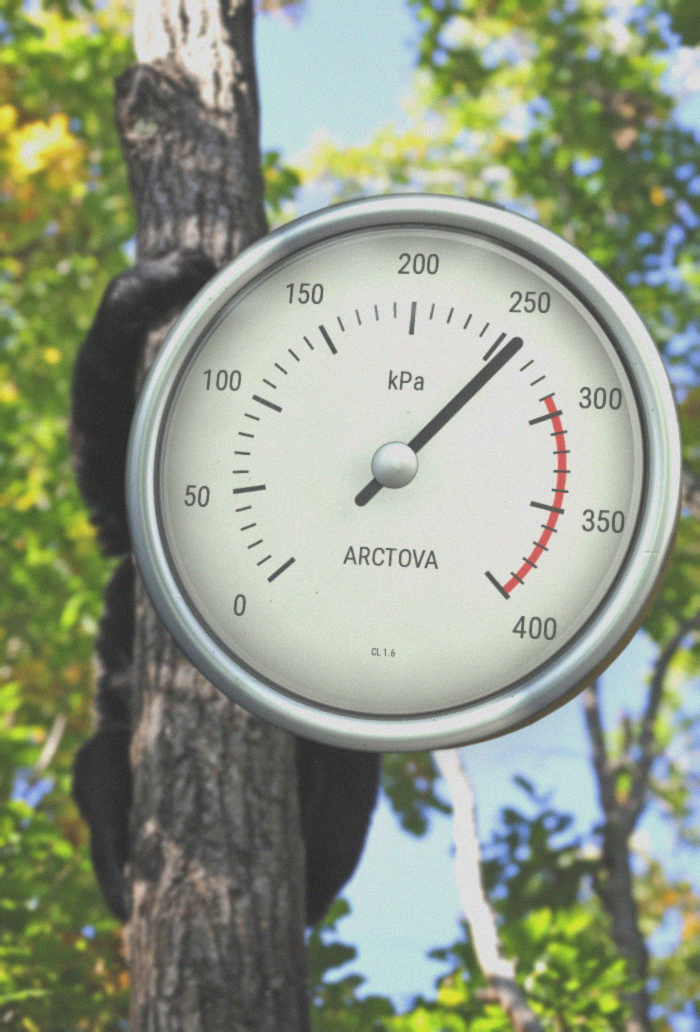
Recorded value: 260 kPa
